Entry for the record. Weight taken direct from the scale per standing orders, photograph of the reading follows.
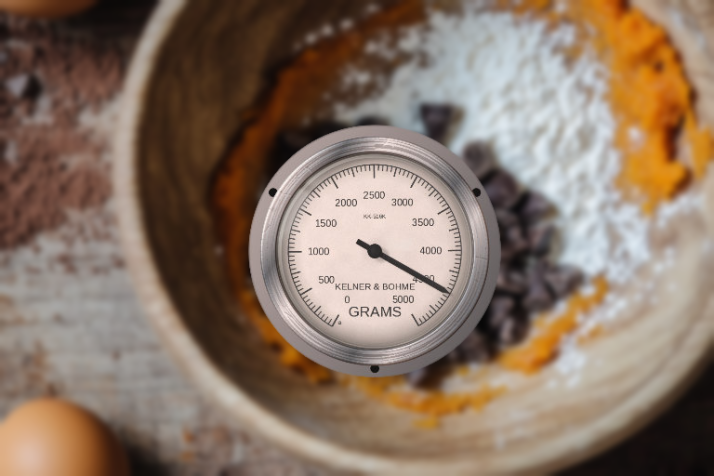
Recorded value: 4500 g
